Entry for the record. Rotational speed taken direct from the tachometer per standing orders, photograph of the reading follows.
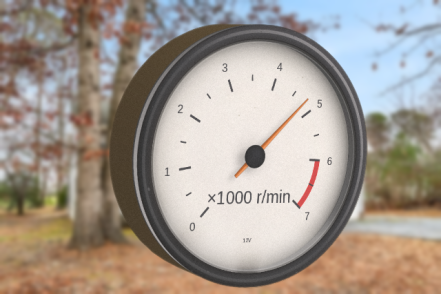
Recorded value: 4750 rpm
